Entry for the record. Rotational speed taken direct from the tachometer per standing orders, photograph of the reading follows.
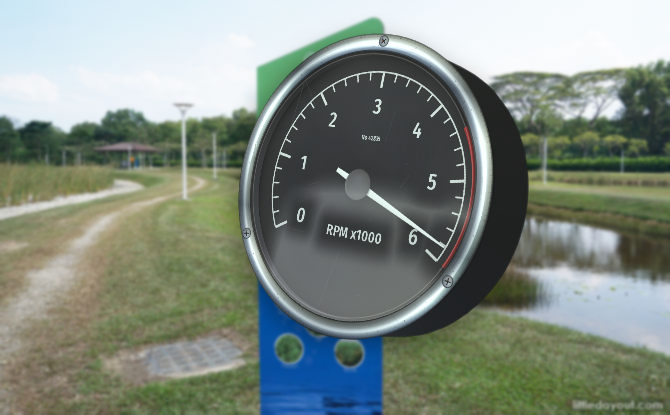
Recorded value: 5800 rpm
